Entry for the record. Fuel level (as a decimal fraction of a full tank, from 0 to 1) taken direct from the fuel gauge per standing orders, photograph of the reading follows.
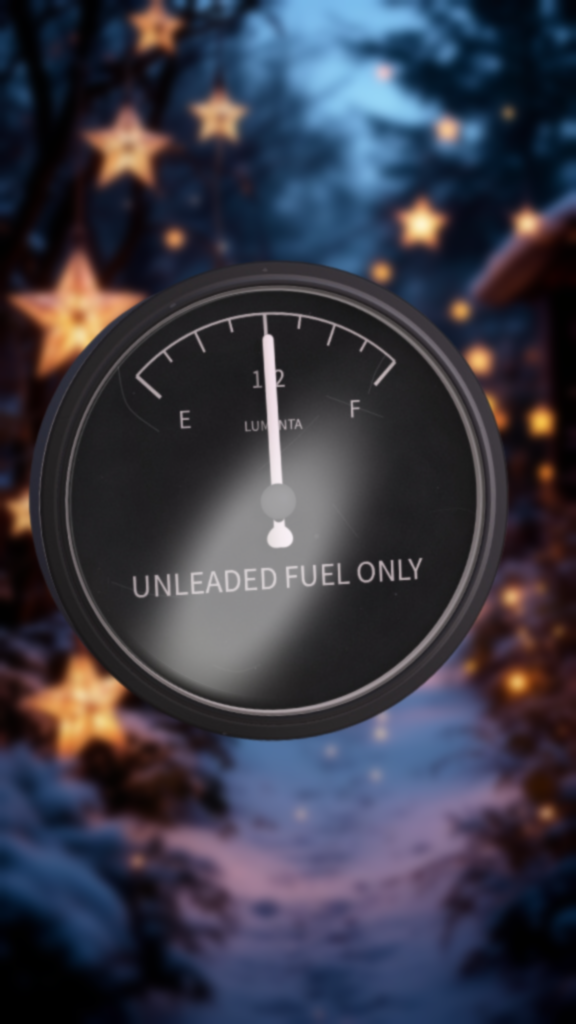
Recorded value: 0.5
